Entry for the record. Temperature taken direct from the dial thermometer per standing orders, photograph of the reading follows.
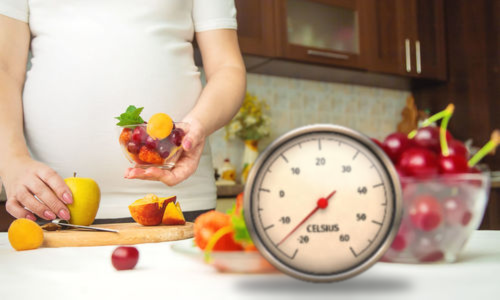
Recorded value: -15 °C
